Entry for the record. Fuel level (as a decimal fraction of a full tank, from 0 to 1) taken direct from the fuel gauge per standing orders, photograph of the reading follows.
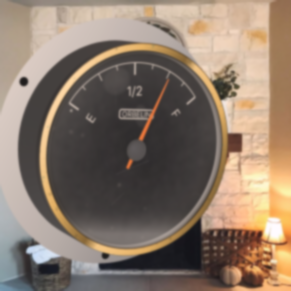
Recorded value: 0.75
